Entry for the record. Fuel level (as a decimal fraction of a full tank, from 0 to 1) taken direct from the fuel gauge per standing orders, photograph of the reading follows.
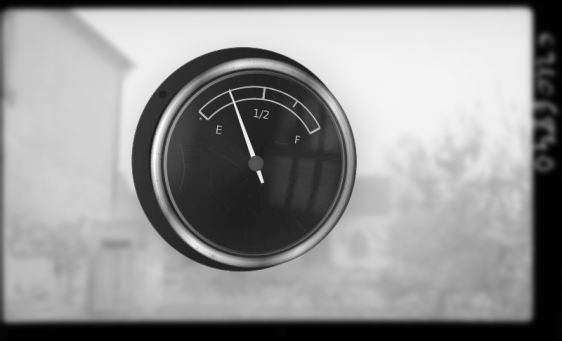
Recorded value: 0.25
